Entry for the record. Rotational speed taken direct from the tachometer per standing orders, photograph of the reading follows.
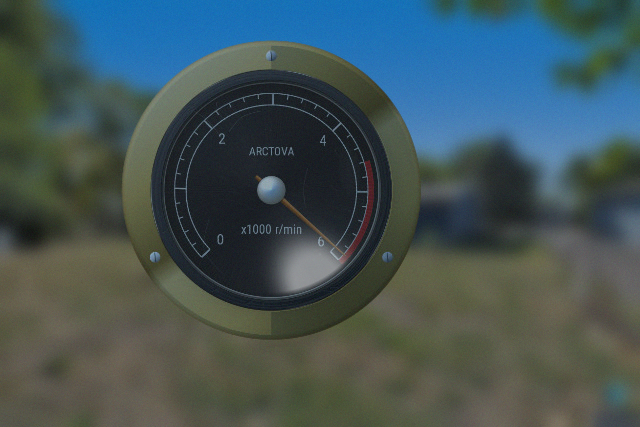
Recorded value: 5900 rpm
